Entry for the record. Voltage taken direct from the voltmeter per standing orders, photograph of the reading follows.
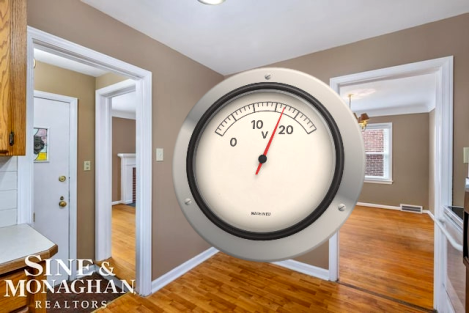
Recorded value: 17 V
